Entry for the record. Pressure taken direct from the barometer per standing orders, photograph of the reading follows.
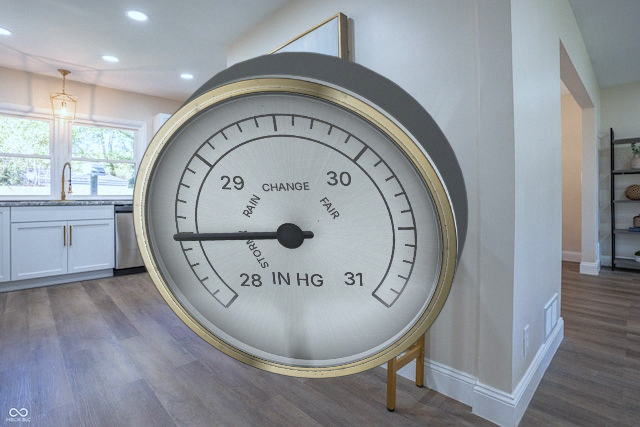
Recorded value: 28.5 inHg
